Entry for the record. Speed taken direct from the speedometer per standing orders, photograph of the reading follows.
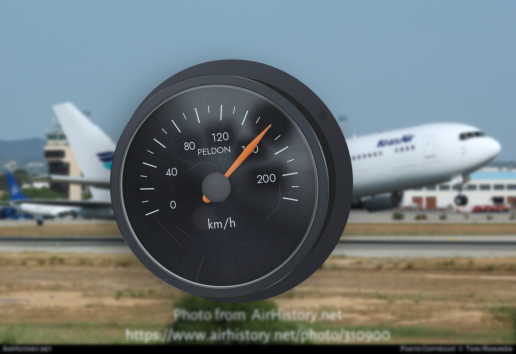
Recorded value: 160 km/h
